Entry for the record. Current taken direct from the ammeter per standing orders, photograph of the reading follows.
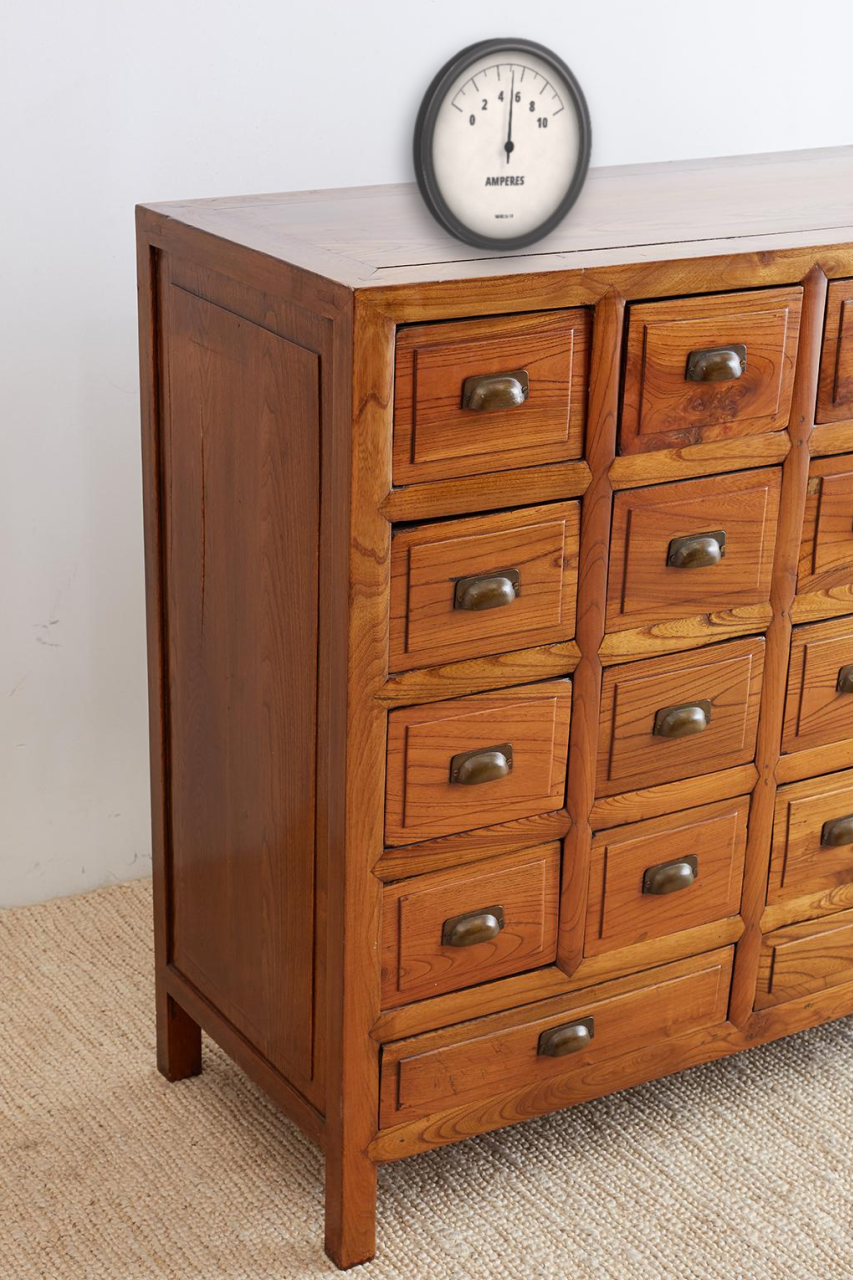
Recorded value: 5 A
